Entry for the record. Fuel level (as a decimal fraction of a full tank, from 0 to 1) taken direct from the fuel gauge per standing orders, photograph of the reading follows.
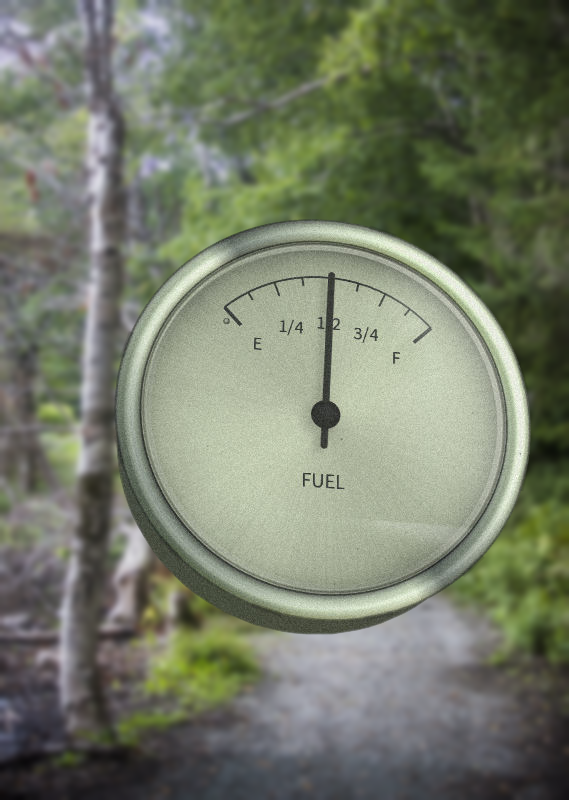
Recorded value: 0.5
